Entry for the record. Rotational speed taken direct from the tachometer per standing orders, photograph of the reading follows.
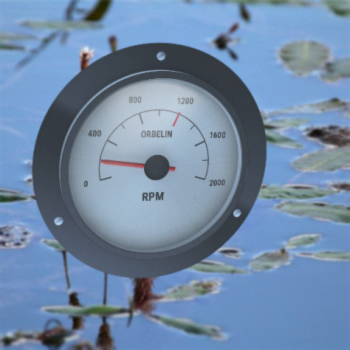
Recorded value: 200 rpm
